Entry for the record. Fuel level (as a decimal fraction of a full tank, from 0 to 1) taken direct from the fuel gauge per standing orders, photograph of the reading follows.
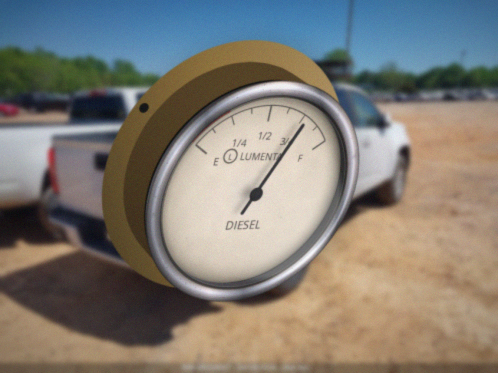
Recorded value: 0.75
